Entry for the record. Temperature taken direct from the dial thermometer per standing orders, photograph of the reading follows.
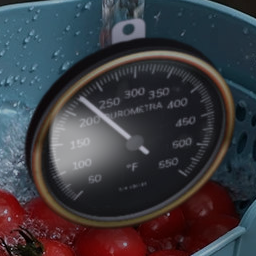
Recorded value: 225 °F
